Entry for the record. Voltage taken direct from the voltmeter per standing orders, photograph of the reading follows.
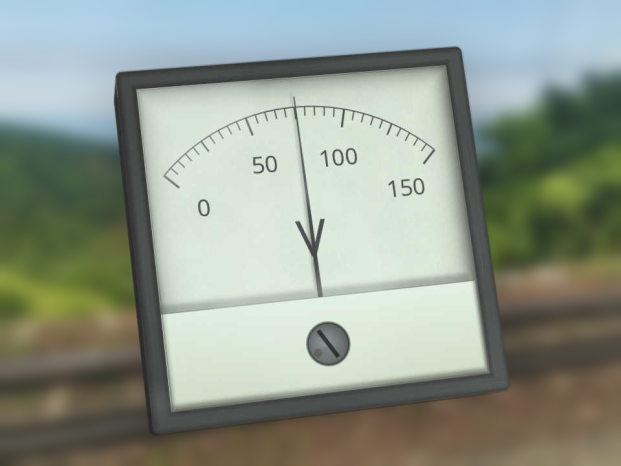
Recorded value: 75 V
